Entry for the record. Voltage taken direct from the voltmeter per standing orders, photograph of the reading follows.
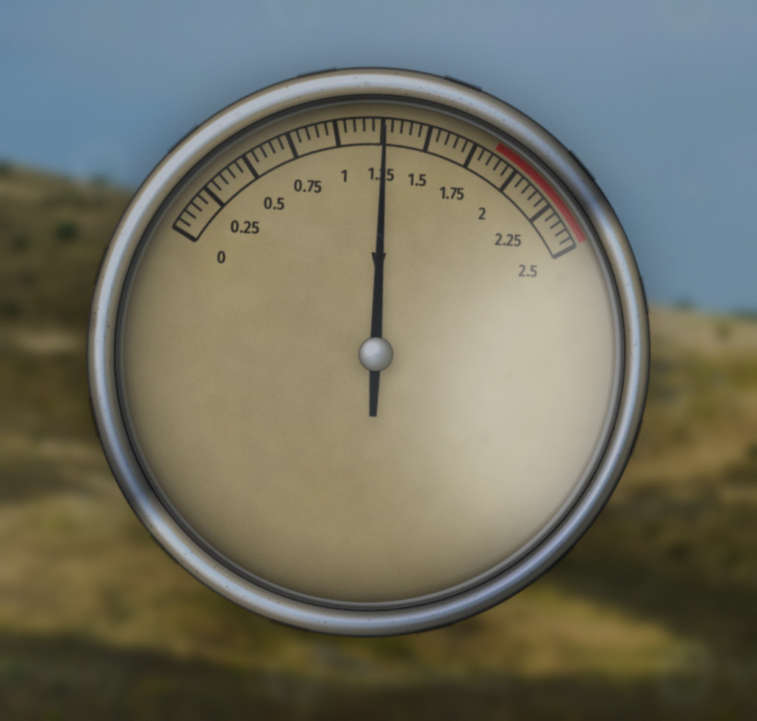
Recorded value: 1.25 V
